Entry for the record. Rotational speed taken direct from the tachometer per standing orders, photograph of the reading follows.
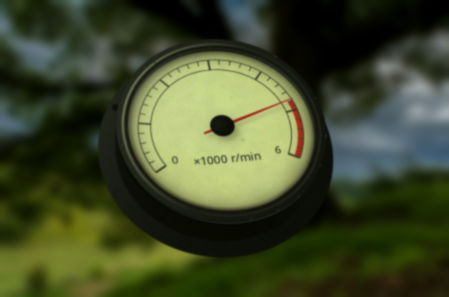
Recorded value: 4800 rpm
